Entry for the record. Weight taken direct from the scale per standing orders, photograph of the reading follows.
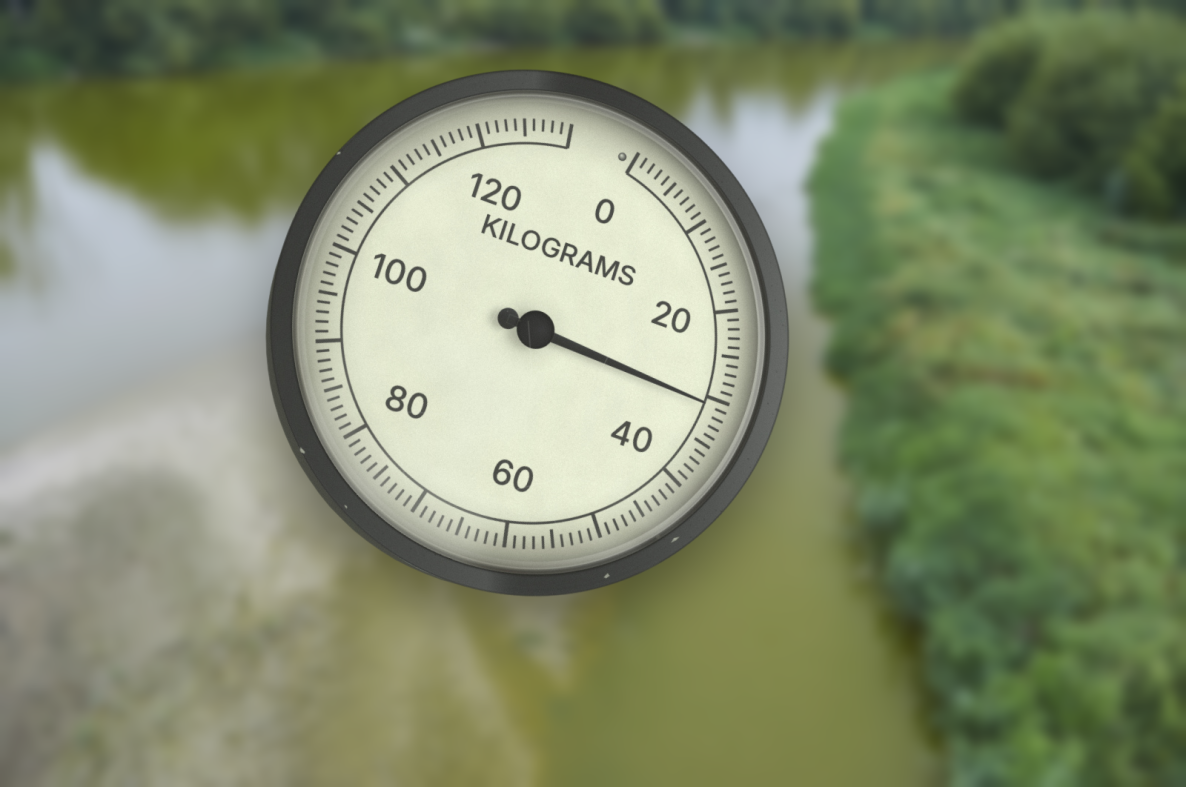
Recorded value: 31 kg
